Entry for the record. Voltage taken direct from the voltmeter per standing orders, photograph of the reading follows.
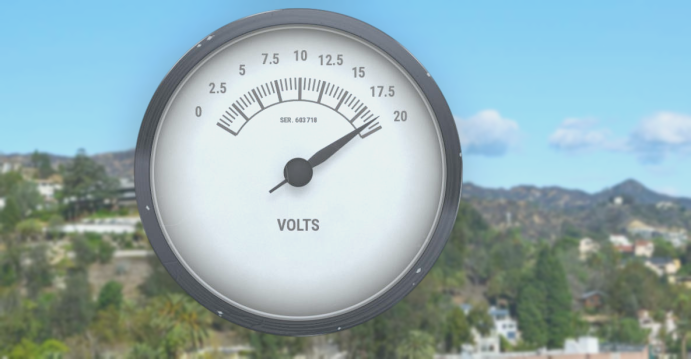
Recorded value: 19 V
